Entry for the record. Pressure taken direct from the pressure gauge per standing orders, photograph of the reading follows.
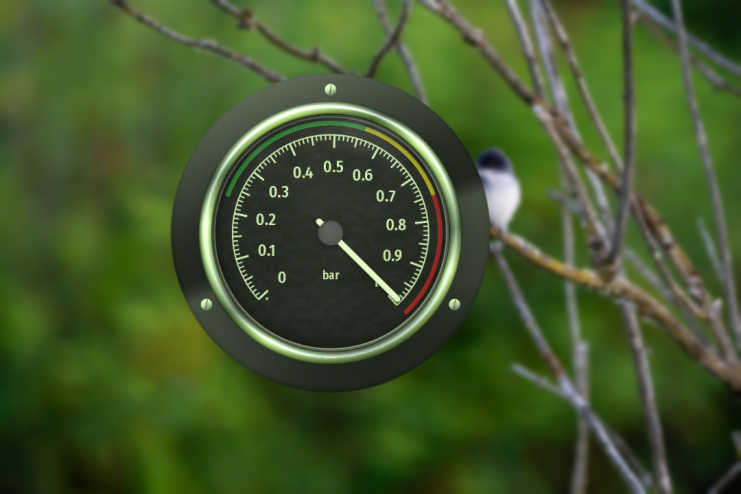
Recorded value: 0.99 bar
